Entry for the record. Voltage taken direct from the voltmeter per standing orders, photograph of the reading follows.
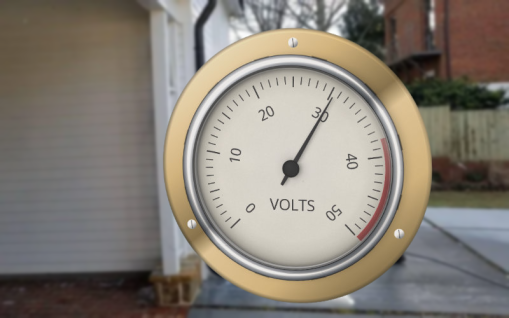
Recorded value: 30.5 V
